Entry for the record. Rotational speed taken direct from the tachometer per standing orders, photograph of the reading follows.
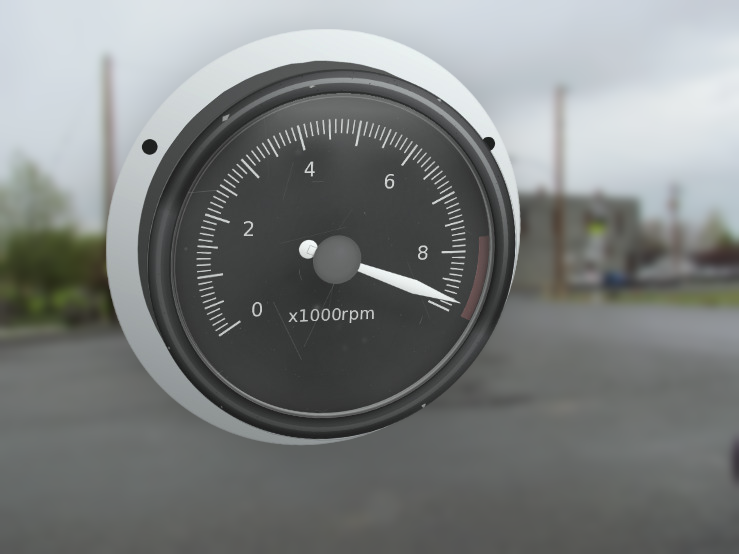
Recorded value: 8800 rpm
